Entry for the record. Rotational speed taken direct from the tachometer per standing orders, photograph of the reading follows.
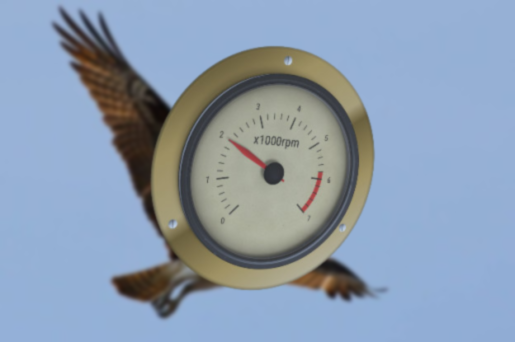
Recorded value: 2000 rpm
